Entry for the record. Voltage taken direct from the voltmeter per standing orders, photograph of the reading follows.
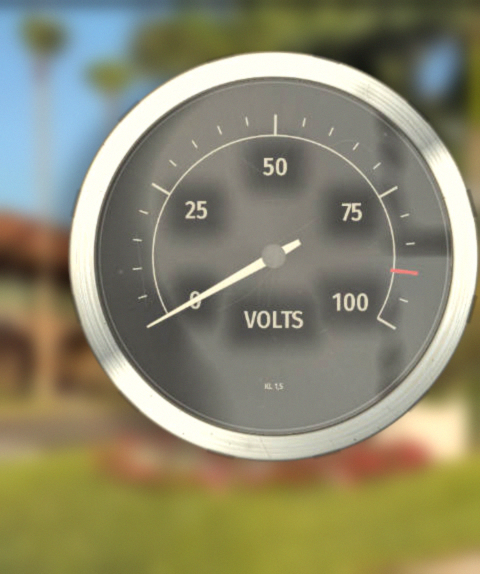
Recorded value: 0 V
